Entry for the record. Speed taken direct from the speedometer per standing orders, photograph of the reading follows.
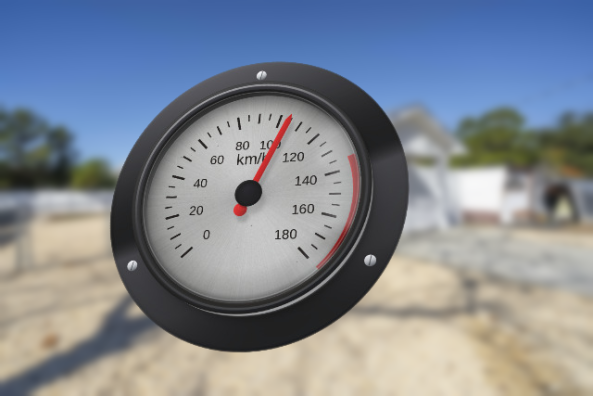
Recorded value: 105 km/h
